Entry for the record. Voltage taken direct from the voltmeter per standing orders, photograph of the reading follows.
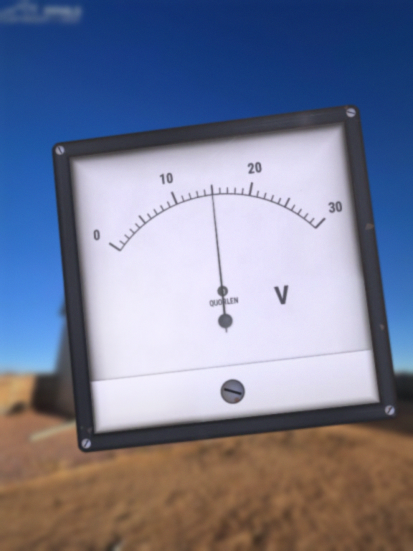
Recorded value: 15 V
